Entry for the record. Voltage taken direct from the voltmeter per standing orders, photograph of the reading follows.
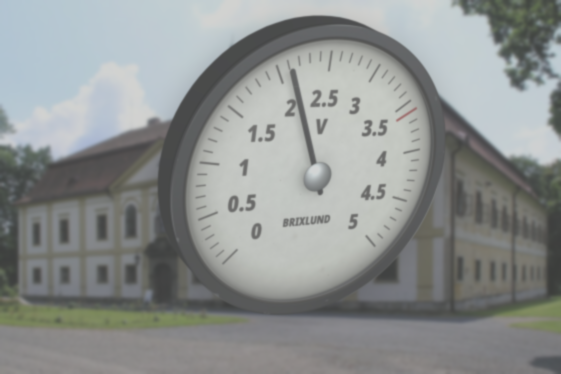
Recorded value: 2.1 V
